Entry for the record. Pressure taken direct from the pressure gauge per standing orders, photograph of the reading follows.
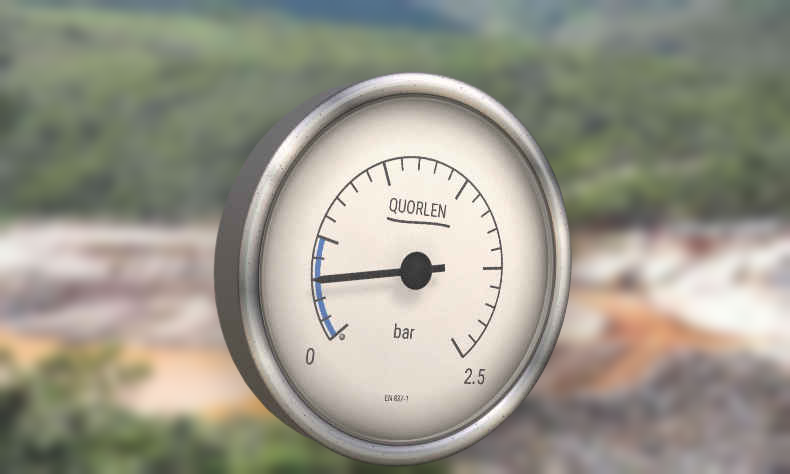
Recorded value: 0.3 bar
